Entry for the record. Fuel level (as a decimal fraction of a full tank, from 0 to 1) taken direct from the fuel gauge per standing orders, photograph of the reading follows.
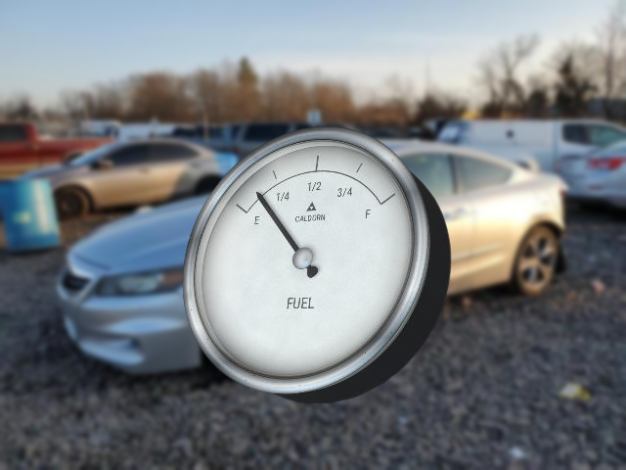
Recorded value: 0.125
